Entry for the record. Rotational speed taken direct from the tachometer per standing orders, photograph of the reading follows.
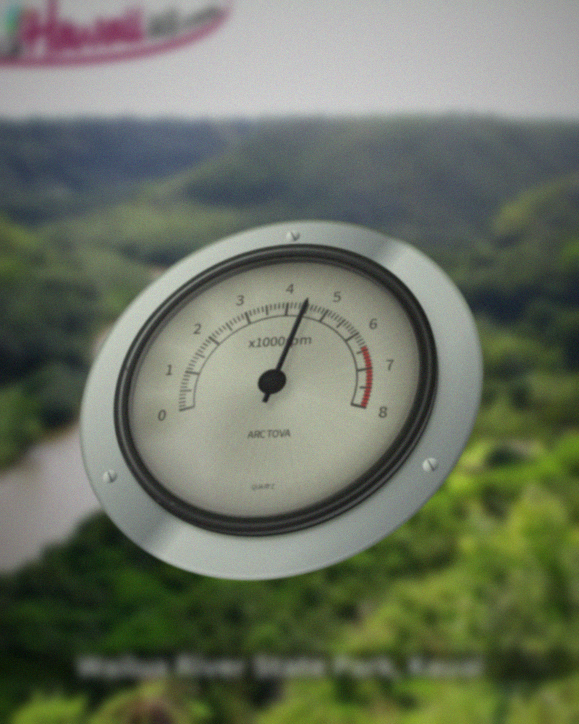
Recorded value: 4500 rpm
